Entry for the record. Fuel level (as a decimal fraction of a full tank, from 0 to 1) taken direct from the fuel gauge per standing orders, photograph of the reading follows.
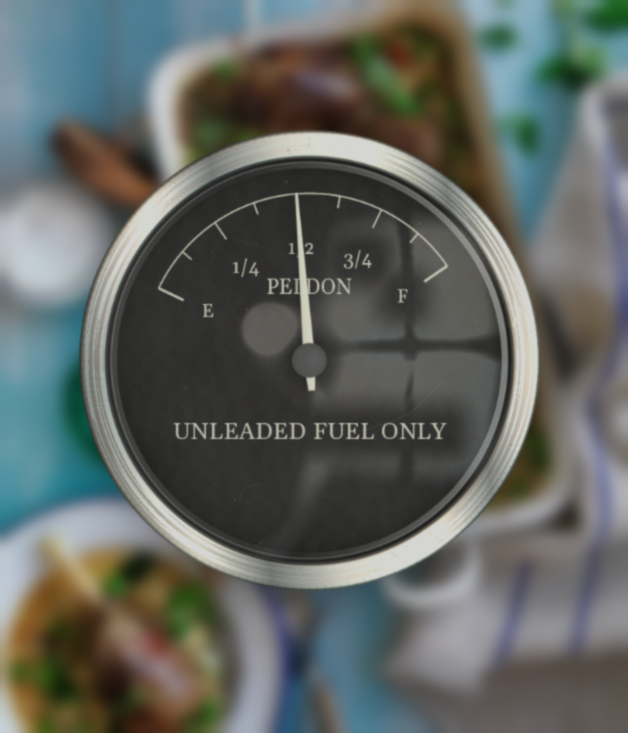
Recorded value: 0.5
